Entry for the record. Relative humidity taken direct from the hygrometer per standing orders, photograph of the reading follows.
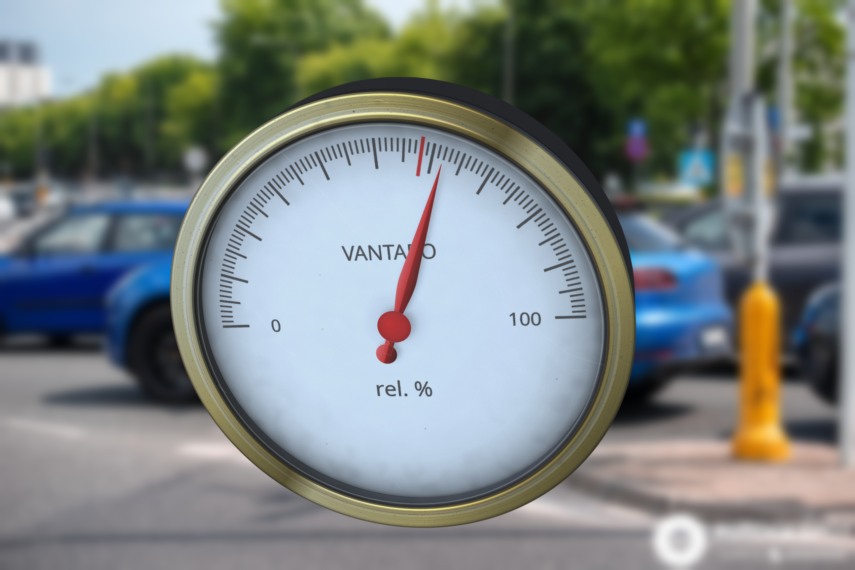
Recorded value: 62 %
